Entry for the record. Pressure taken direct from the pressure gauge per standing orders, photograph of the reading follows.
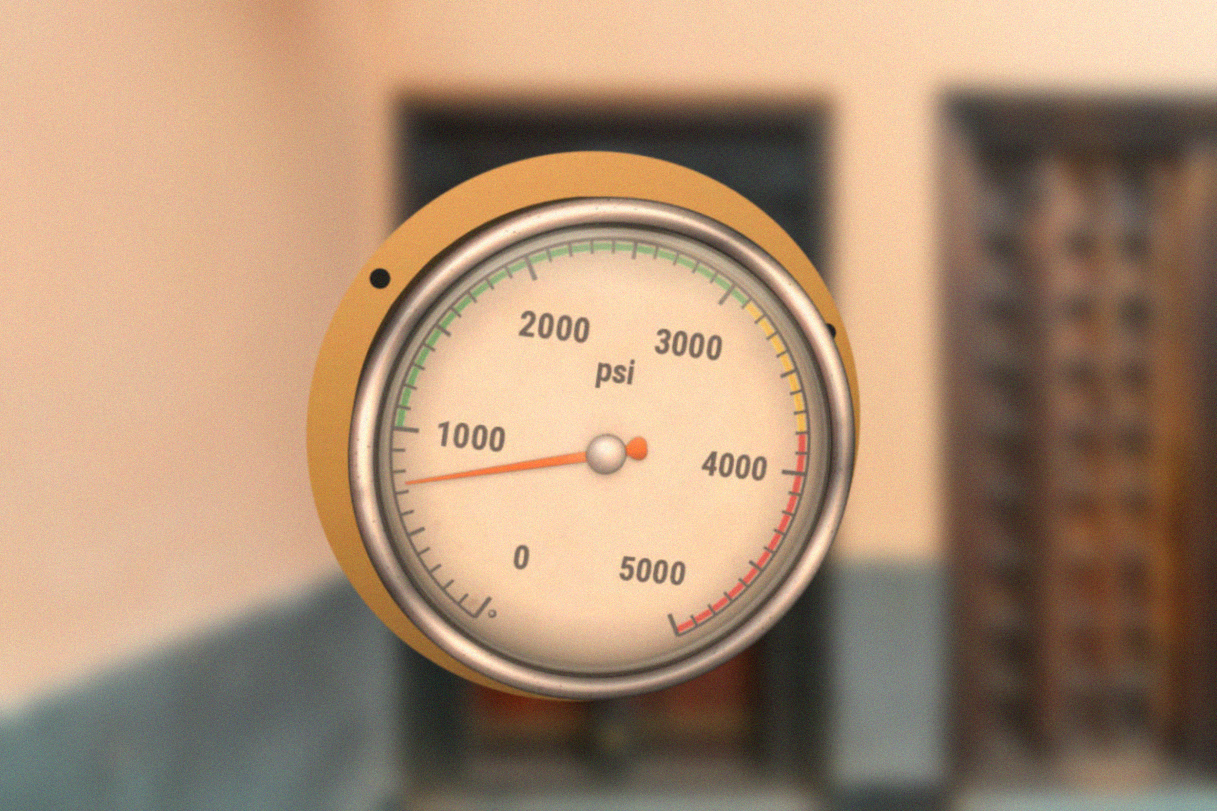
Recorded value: 750 psi
